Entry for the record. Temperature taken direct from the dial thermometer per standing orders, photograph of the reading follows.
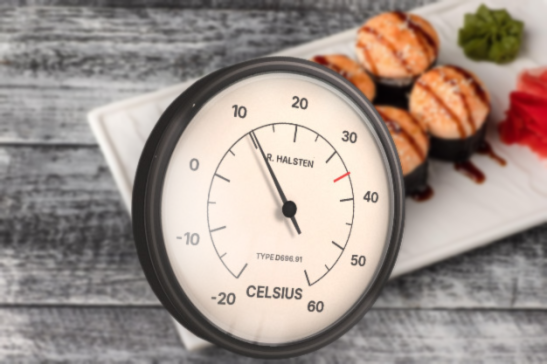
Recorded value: 10 °C
